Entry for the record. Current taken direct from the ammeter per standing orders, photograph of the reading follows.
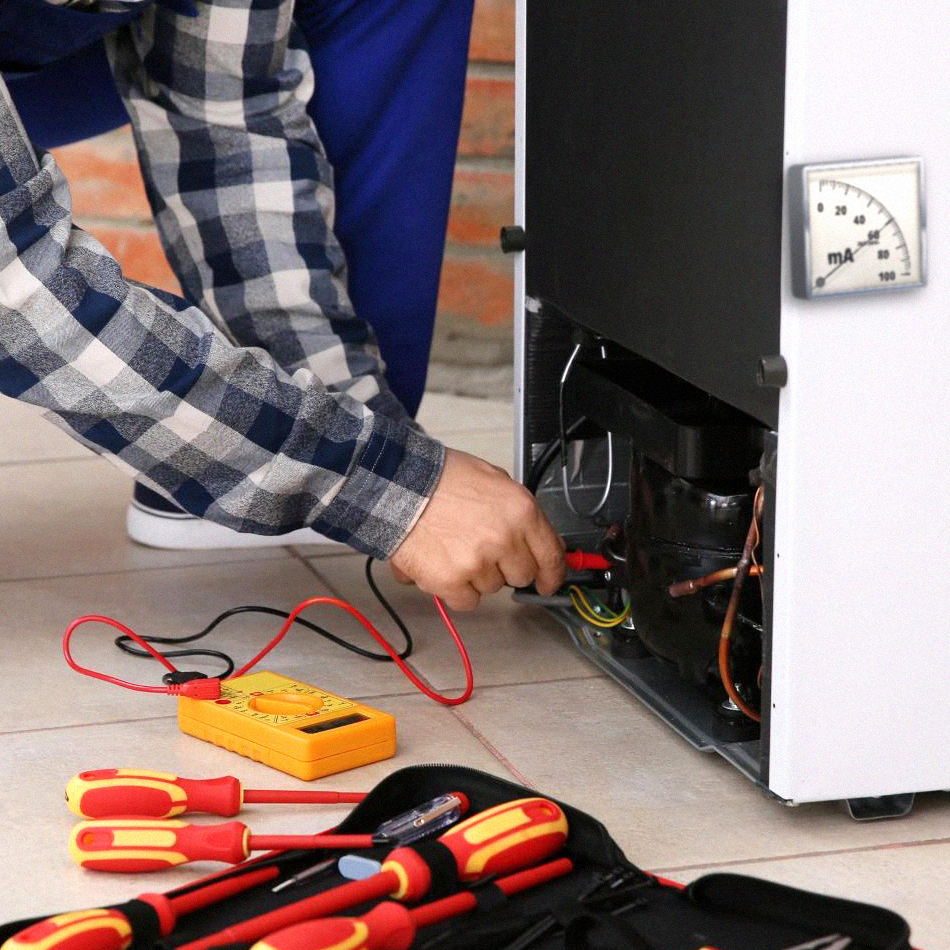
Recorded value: 60 mA
